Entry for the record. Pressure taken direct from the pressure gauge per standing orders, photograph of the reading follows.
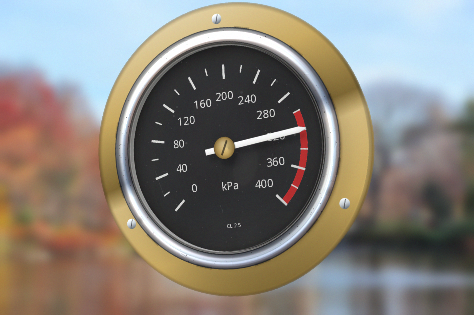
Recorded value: 320 kPa
